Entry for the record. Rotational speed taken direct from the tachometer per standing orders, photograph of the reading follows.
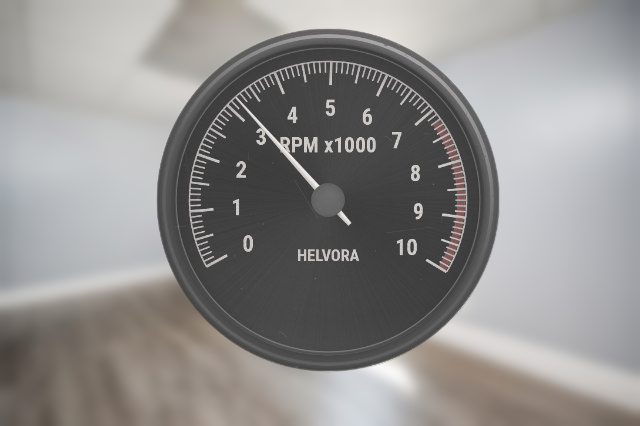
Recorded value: 3200 rpm
